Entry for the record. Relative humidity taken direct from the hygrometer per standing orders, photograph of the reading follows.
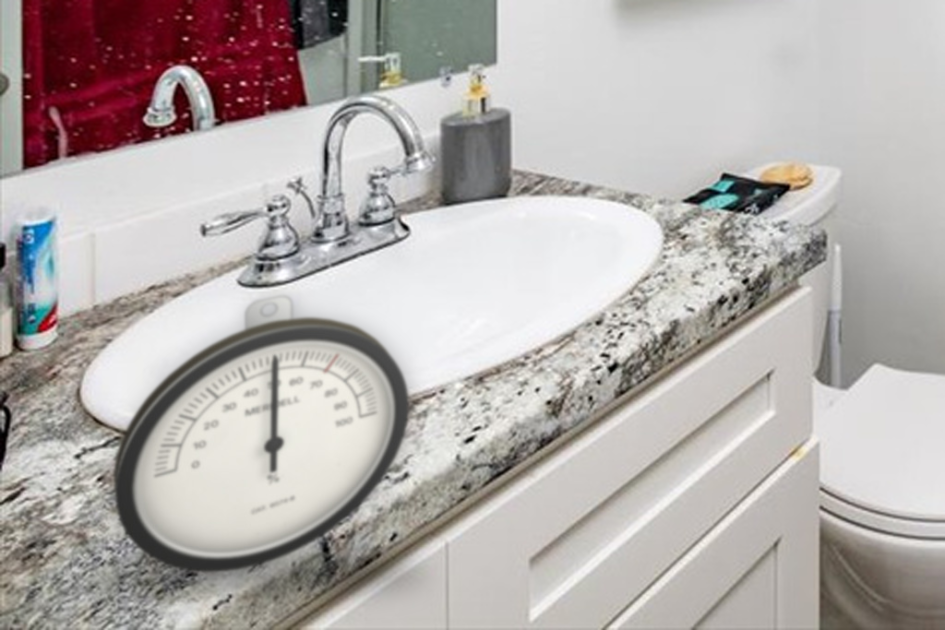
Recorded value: 50 %
